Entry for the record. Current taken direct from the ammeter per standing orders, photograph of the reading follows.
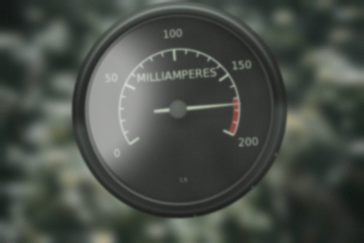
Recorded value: 175 mA
